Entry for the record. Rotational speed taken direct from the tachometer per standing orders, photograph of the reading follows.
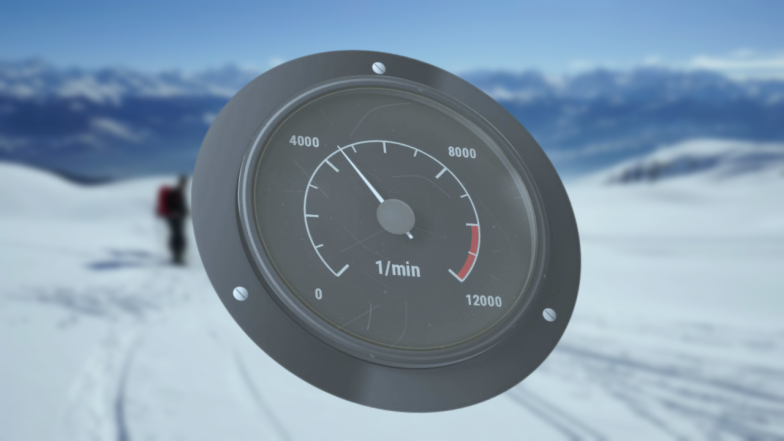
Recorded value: 4500 rpm
